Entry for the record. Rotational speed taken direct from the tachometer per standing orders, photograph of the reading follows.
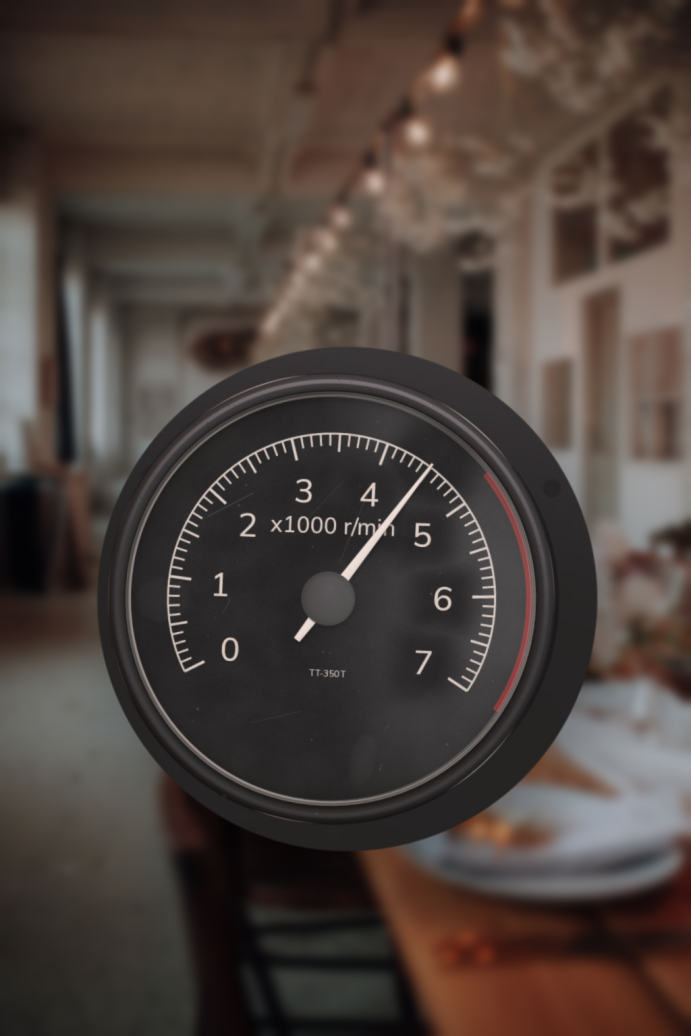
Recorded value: 4500 rpm
